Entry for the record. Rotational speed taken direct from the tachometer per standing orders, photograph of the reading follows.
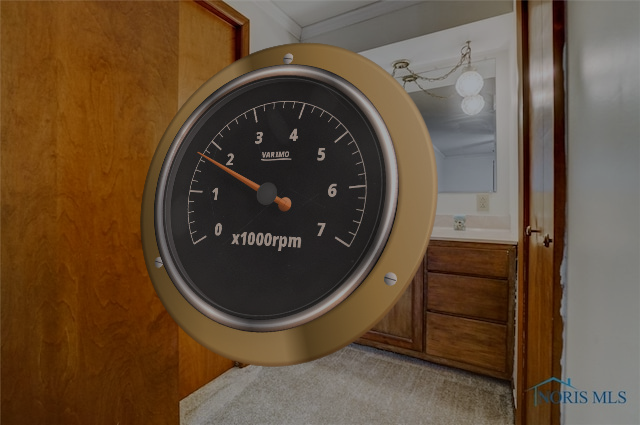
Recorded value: 1700 rpm
